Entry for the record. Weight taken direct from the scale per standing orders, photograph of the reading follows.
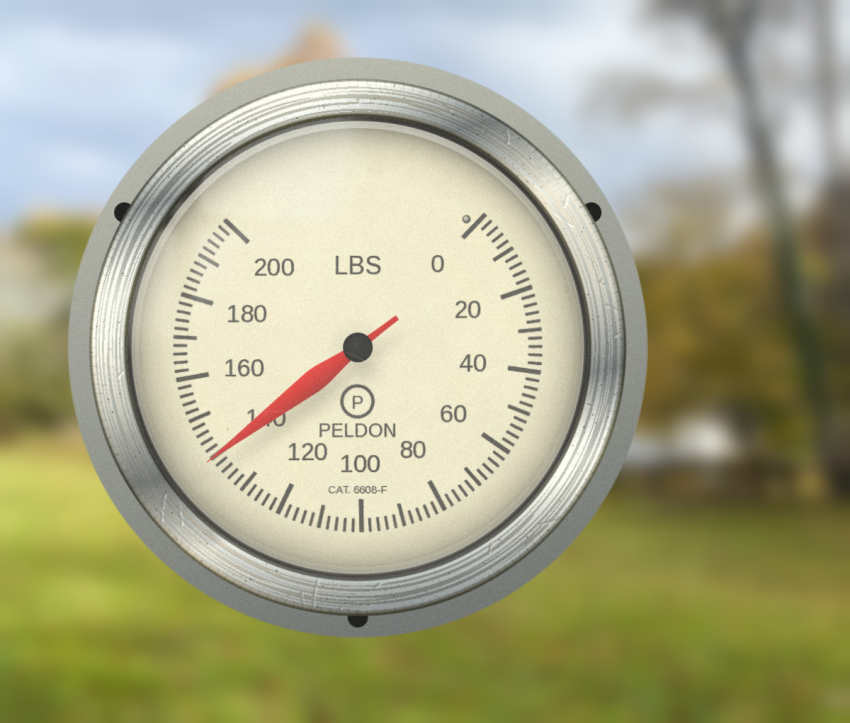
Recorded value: 140 lb
